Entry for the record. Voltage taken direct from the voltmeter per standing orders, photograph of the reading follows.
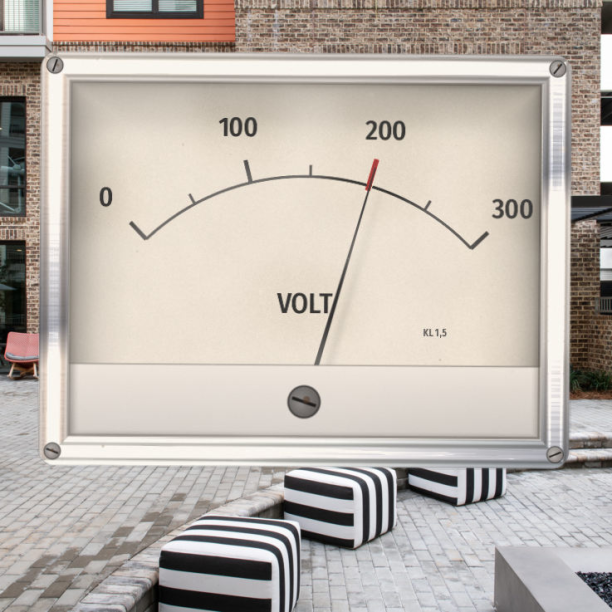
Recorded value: 200 V
